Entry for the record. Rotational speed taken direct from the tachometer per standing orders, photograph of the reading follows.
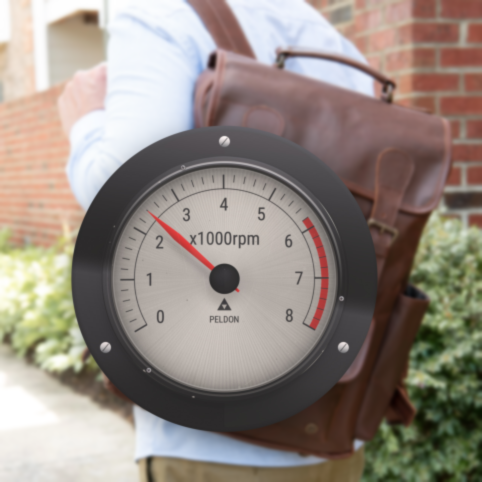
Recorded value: 2400 rpm
